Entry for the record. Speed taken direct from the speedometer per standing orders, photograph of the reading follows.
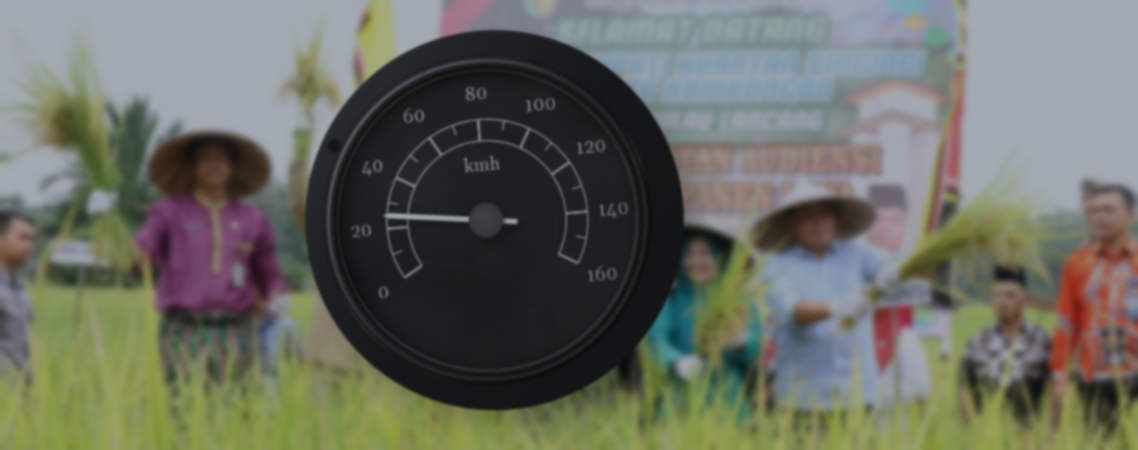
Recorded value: 25 km/h
